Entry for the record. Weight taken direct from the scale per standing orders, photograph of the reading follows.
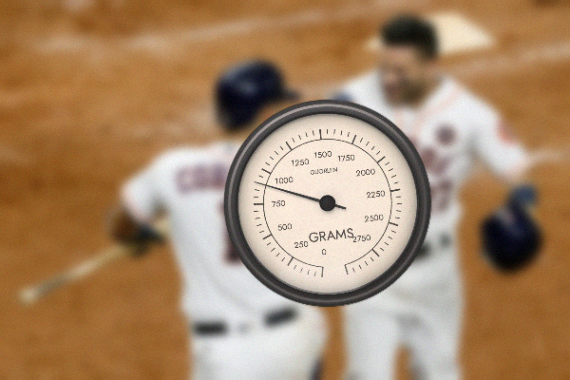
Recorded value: 900 g
